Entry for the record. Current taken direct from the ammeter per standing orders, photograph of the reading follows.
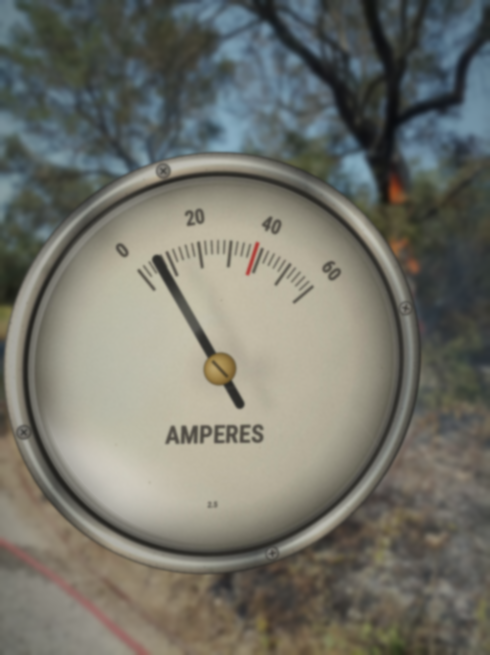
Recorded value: 6 A
